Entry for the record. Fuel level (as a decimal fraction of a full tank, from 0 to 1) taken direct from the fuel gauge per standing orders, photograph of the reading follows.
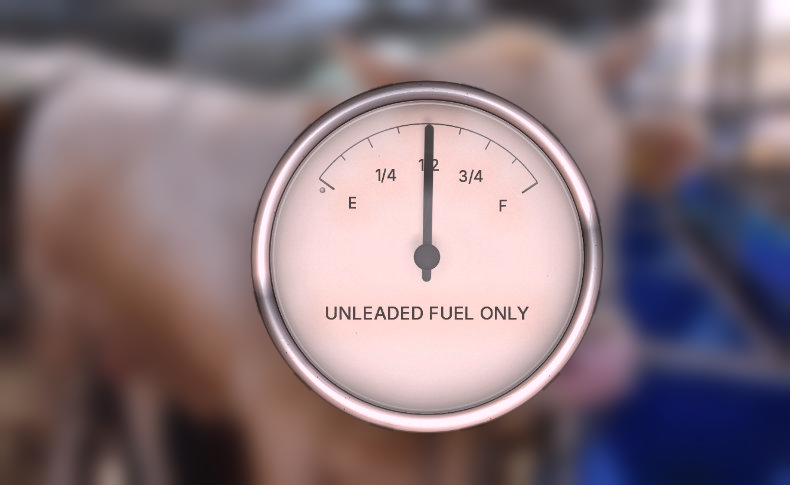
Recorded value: 0.5
